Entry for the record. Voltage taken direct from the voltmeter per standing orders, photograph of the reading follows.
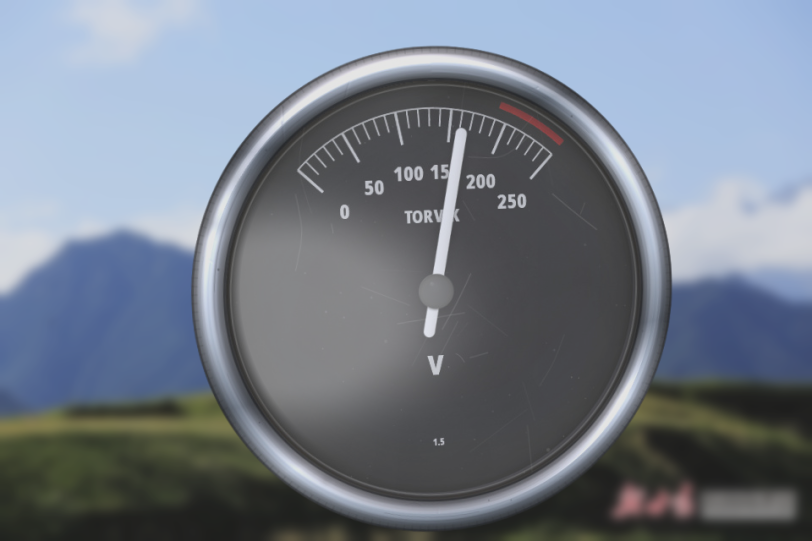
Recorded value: 160 V
